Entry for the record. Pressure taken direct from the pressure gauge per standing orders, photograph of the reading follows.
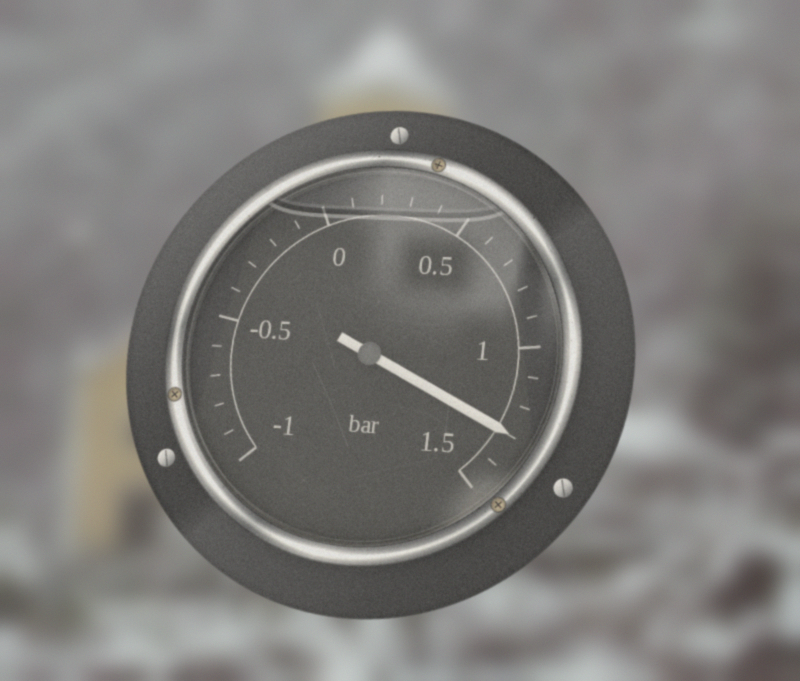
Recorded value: 1.3 bar
